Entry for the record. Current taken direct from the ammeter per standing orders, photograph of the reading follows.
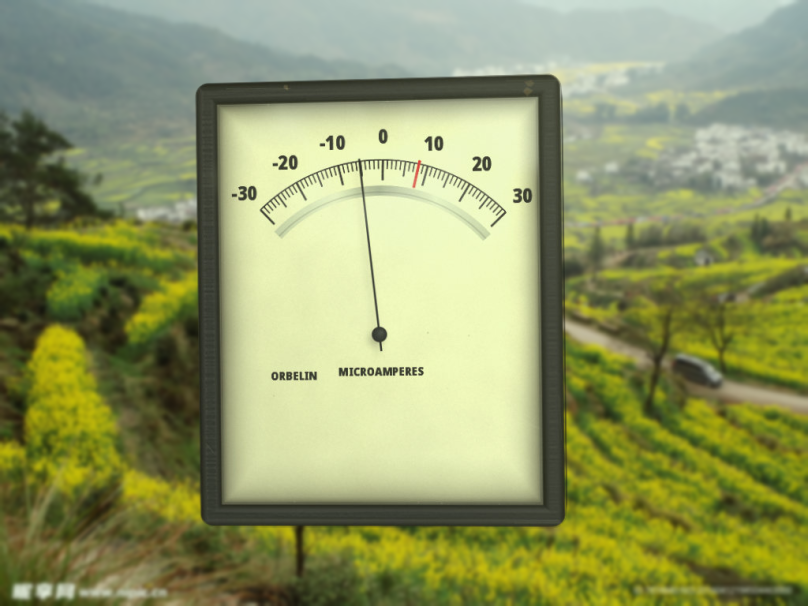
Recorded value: -5 µA
